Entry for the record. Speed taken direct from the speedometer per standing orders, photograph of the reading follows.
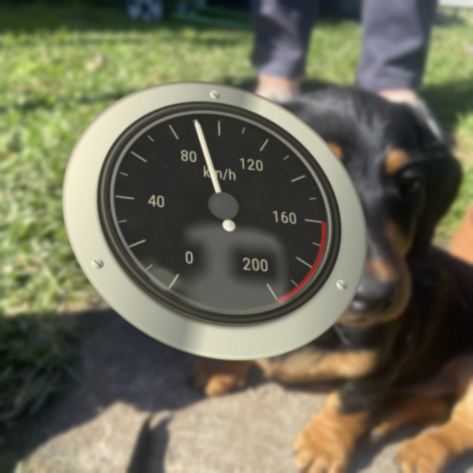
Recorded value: 90 km/h
